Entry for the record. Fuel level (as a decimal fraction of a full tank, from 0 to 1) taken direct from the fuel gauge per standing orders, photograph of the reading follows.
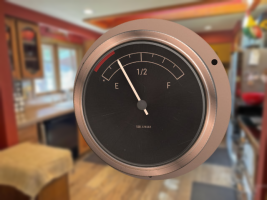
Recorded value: 0.25
